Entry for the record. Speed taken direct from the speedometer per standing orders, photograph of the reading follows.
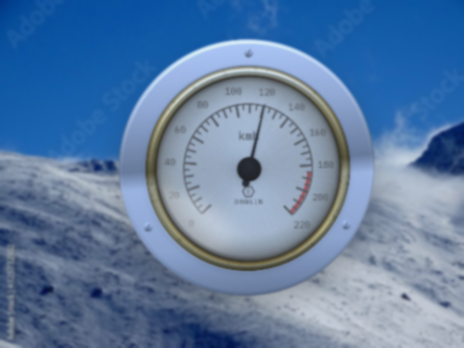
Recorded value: 120 km/h
